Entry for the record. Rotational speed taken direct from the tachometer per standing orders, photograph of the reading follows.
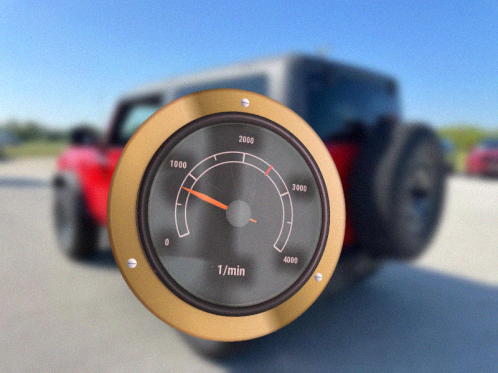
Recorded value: 750 rpm
